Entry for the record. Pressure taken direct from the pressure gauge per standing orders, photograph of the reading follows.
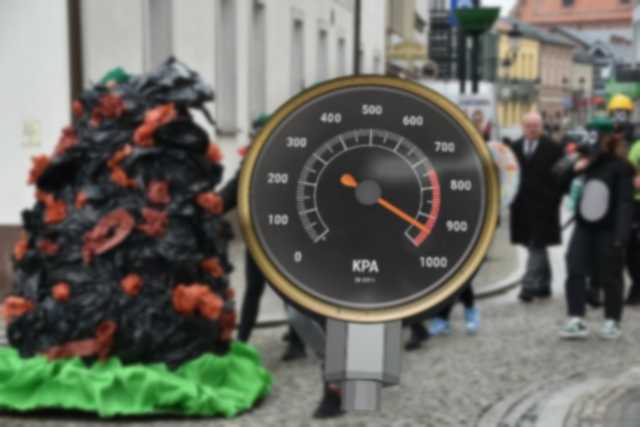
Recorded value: 950 kPa
